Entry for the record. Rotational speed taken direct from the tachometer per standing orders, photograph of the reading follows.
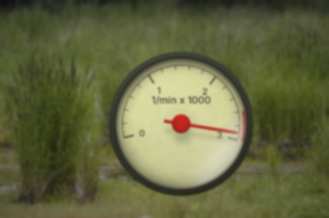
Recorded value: 2900 rpm
